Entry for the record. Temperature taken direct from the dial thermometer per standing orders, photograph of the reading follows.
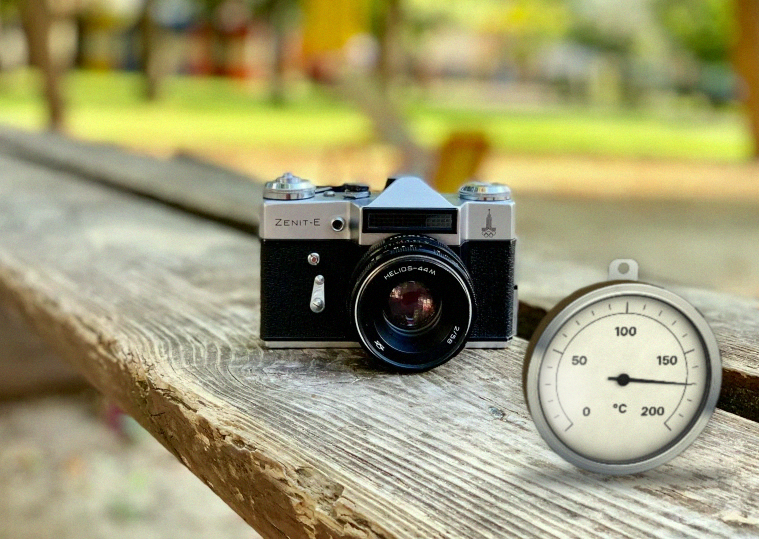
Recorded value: 170 °C
